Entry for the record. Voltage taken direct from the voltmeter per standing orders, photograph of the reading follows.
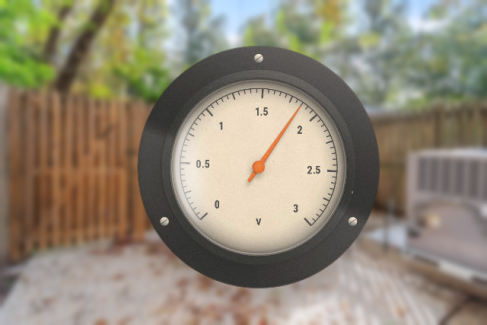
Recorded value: 1.85 V
